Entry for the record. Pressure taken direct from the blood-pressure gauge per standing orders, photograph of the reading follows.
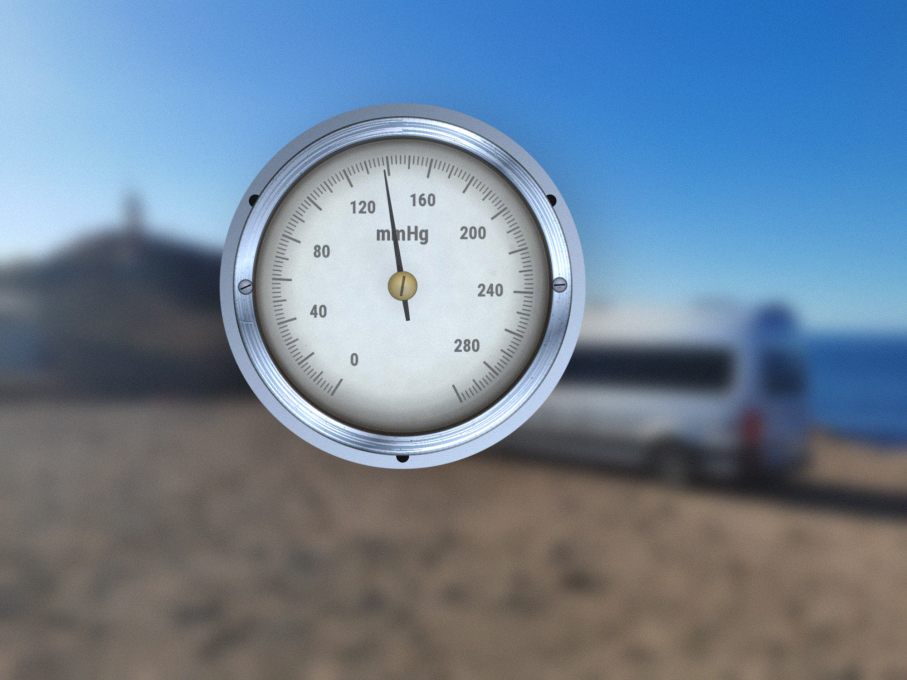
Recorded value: 138 mmHg
